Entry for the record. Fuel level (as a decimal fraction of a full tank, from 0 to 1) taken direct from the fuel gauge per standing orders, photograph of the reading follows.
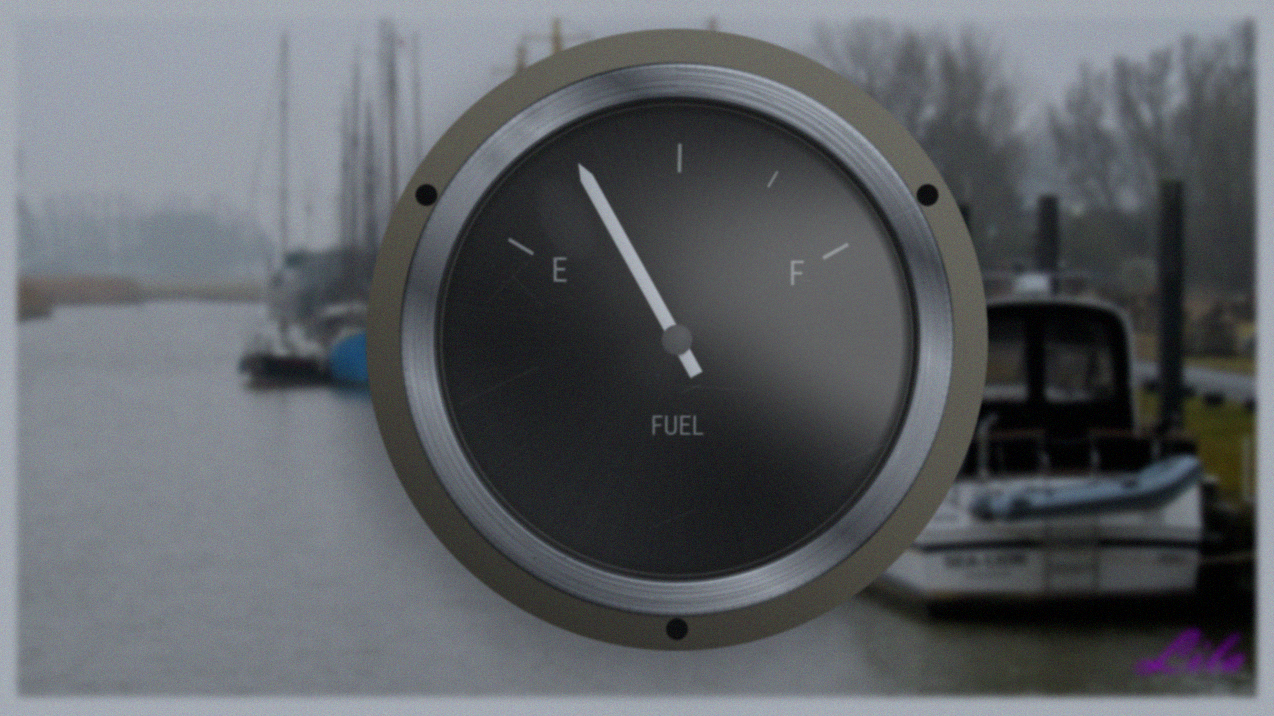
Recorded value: 0.25
